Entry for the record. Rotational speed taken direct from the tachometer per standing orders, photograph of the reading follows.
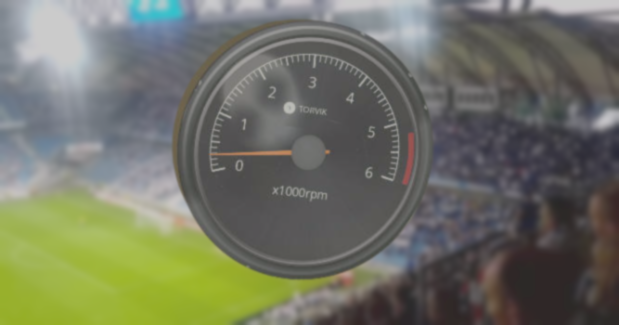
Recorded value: 300 rpm
